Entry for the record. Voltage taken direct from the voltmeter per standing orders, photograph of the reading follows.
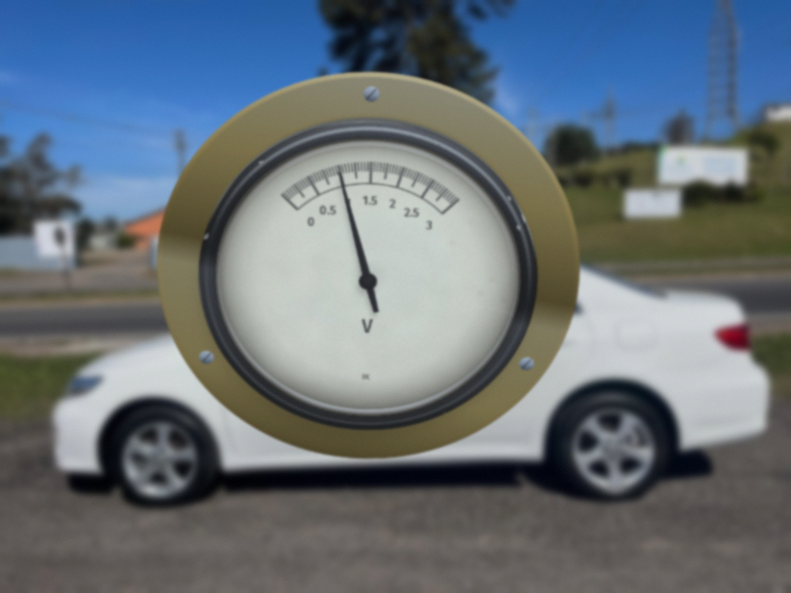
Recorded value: 1 V
